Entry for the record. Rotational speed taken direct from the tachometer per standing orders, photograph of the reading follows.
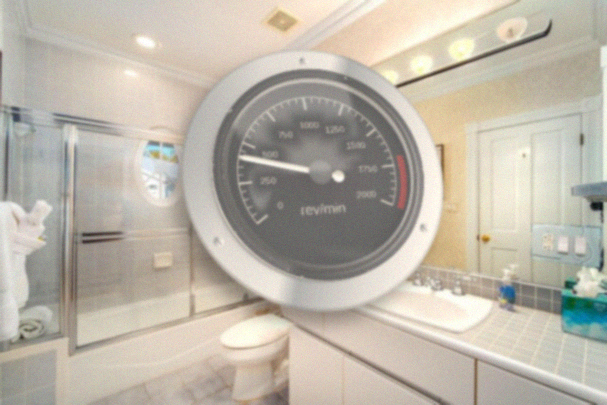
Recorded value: 400 rpm
